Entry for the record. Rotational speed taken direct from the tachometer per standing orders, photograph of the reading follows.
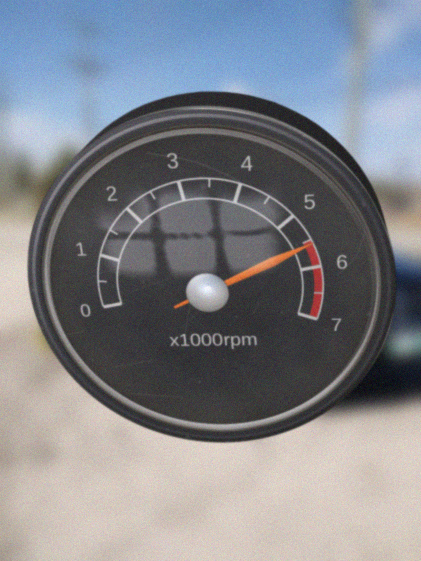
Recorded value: 5500 rpm
